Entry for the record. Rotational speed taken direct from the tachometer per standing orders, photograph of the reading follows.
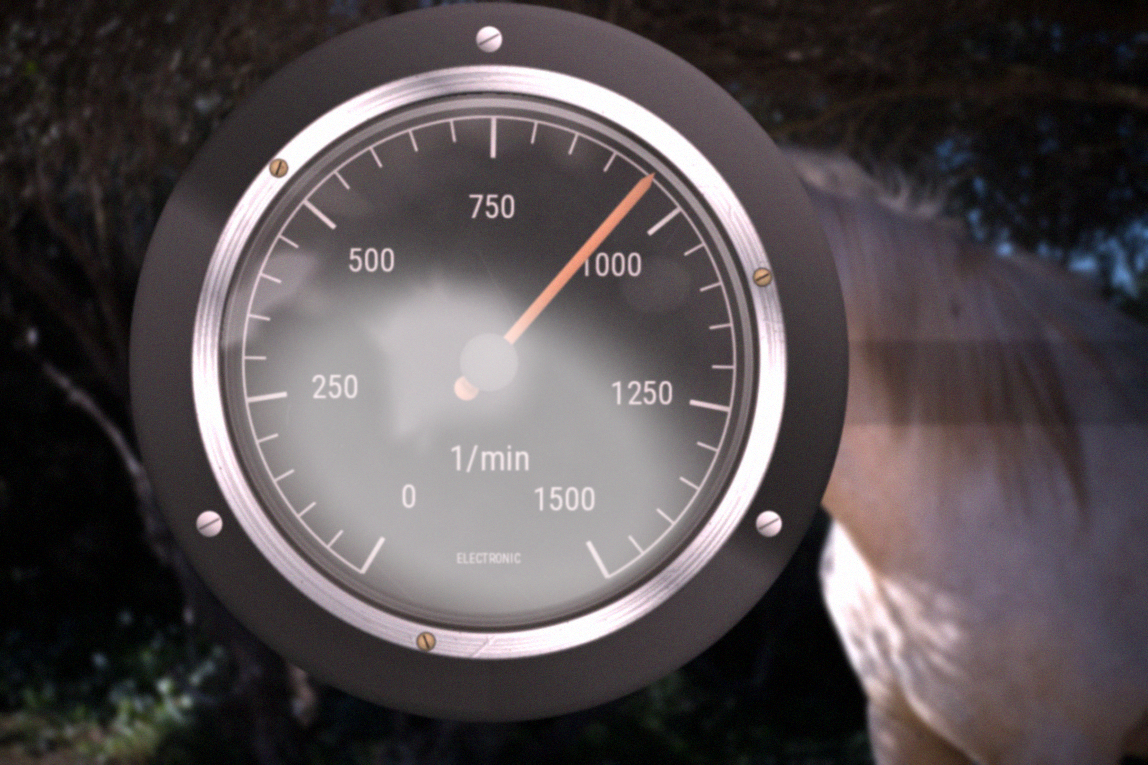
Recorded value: 950 rpm
